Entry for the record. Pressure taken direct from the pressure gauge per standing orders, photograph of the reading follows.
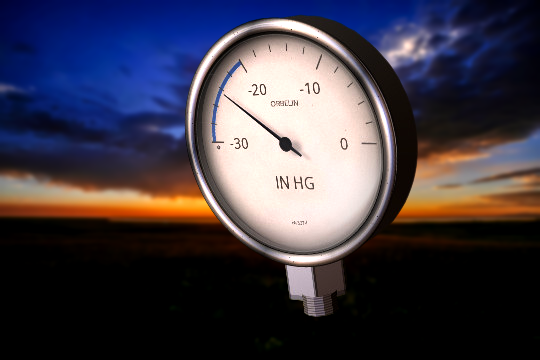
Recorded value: -24 inHg
